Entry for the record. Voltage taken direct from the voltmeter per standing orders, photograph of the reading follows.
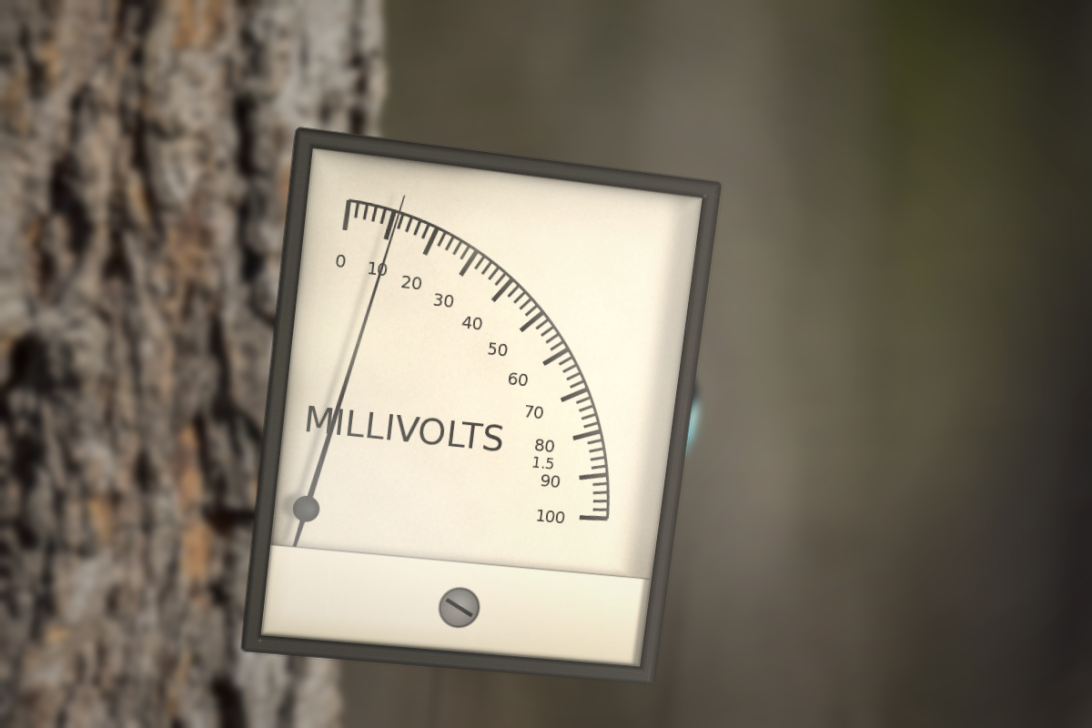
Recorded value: 11 mV
